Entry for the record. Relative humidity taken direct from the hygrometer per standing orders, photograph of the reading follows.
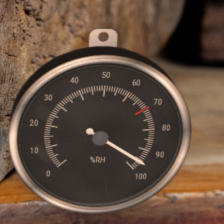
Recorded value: 95 %
